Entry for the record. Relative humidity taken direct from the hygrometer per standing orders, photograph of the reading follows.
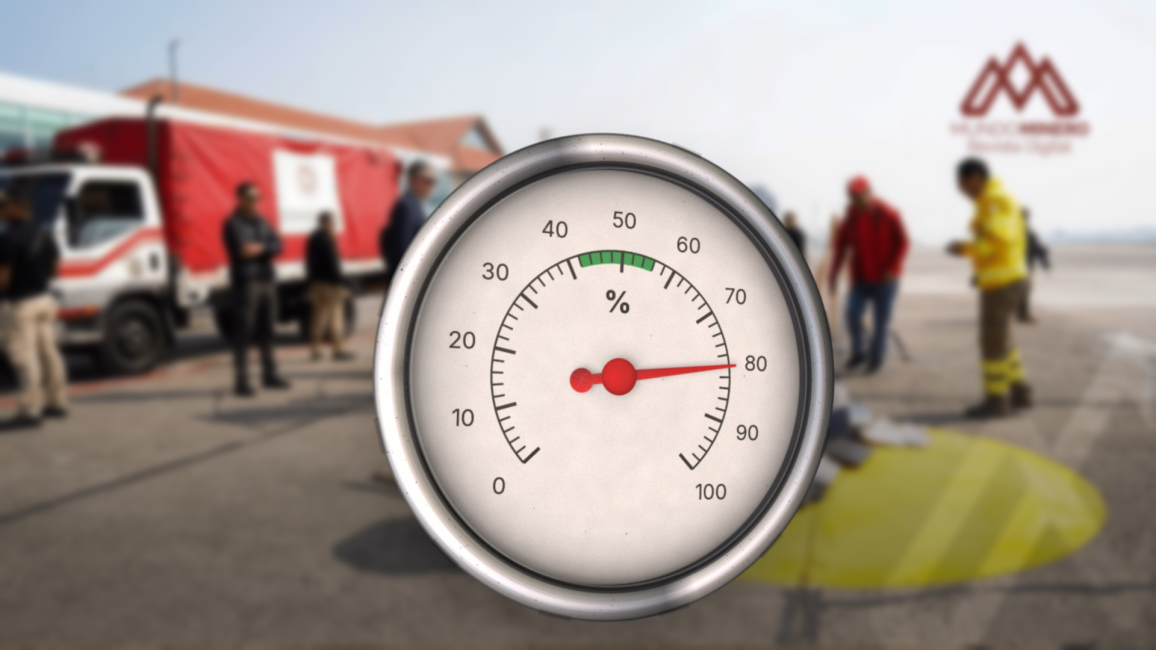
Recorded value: 80 %
